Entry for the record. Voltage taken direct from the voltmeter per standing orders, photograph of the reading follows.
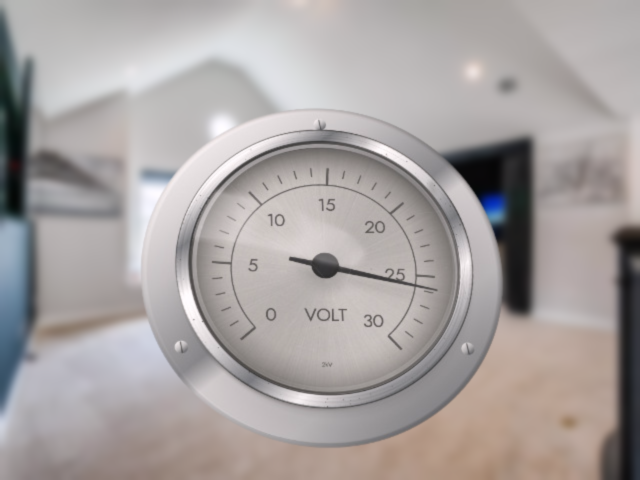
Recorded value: 26 V
